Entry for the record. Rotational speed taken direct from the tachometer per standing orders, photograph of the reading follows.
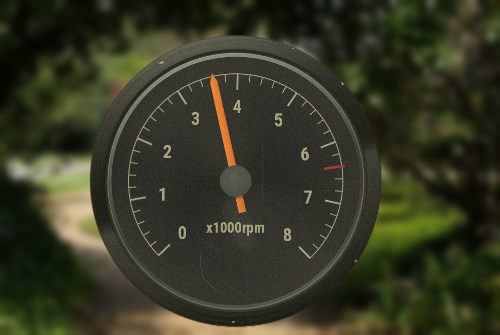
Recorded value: 3600 rpm
